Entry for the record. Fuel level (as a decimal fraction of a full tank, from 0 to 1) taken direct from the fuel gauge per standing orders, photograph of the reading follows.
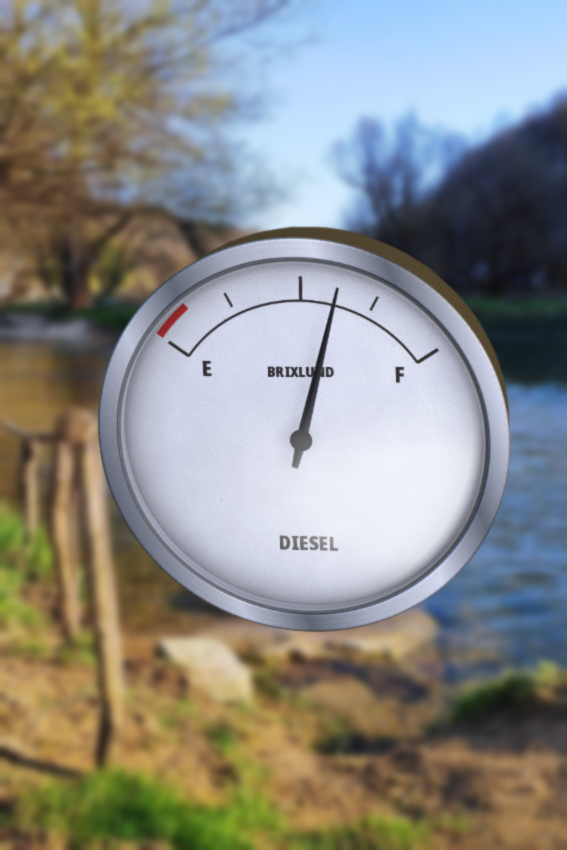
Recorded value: 0.625
